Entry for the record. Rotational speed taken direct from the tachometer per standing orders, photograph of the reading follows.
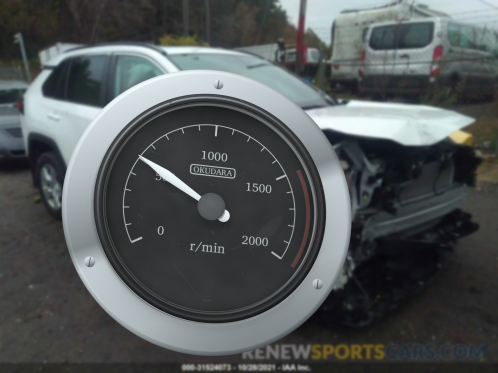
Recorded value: 500 rpm
